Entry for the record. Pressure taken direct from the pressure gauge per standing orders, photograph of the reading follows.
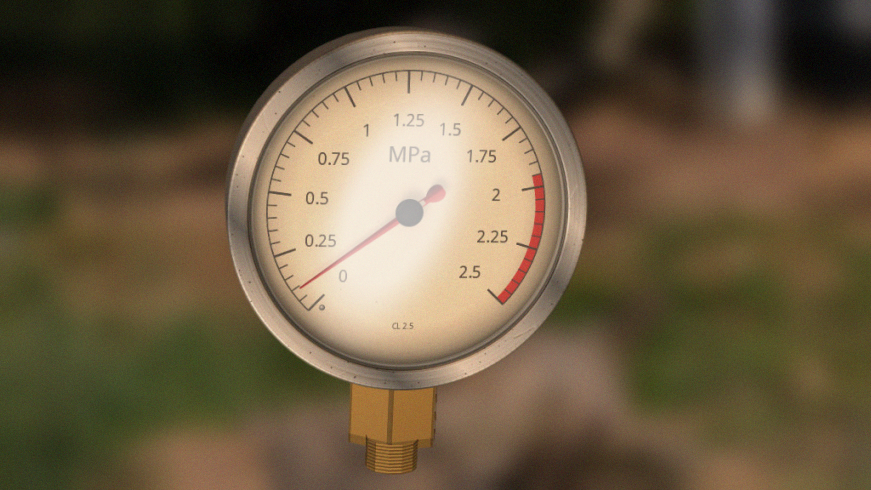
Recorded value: 0.1 MPa
